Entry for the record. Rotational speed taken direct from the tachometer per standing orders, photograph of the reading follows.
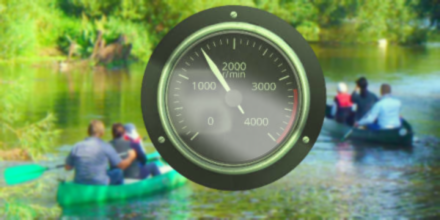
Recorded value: 1500 rpm
